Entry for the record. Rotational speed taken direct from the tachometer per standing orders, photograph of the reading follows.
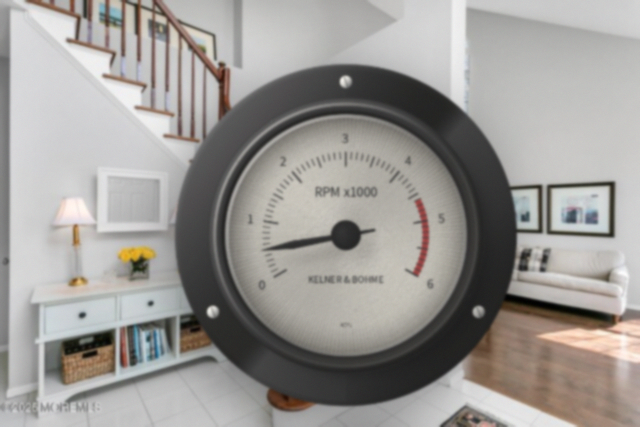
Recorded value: 500 rpm
